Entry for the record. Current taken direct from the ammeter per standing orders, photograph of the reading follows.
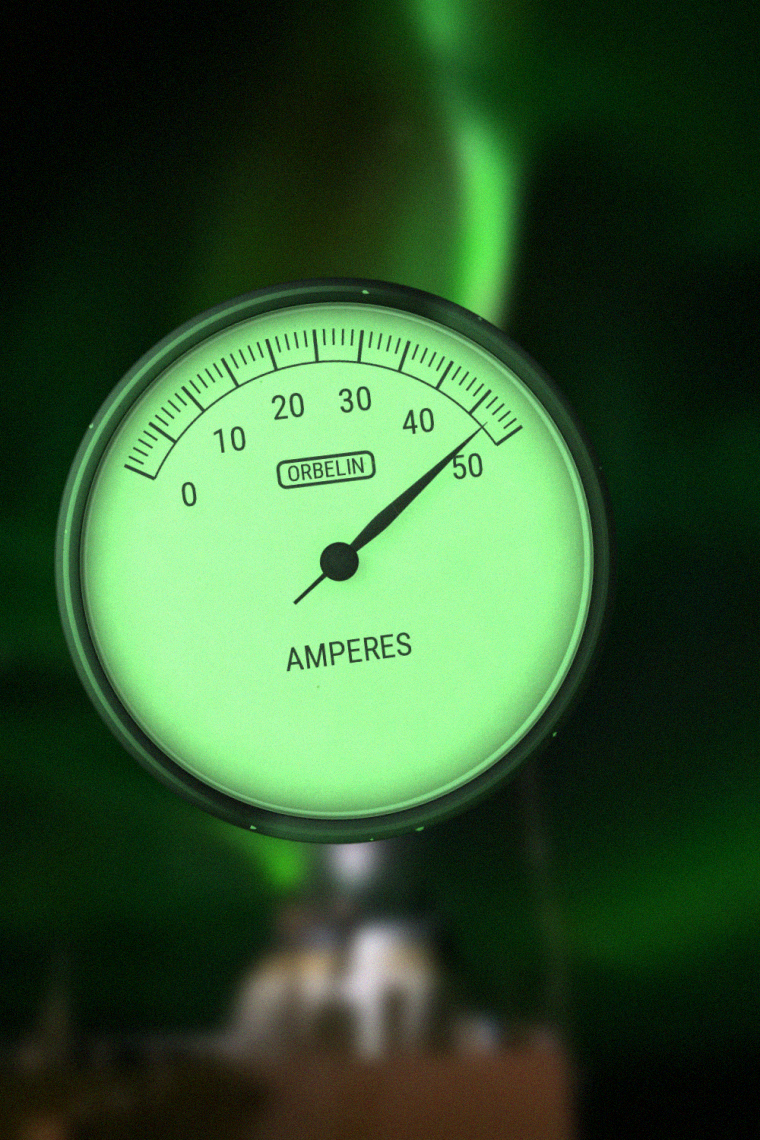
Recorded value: 47 A
